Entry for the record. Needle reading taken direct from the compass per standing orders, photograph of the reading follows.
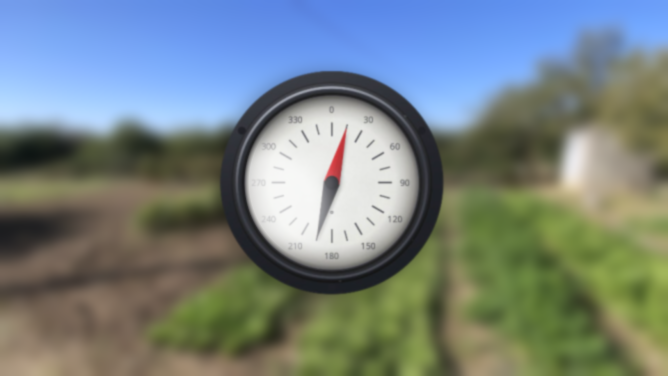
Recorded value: 15 °
